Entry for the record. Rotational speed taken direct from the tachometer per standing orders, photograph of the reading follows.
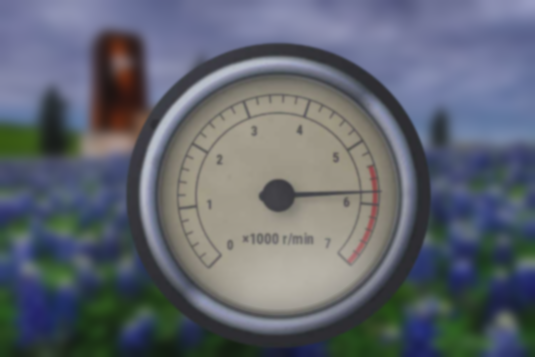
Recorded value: 5800 rpm
